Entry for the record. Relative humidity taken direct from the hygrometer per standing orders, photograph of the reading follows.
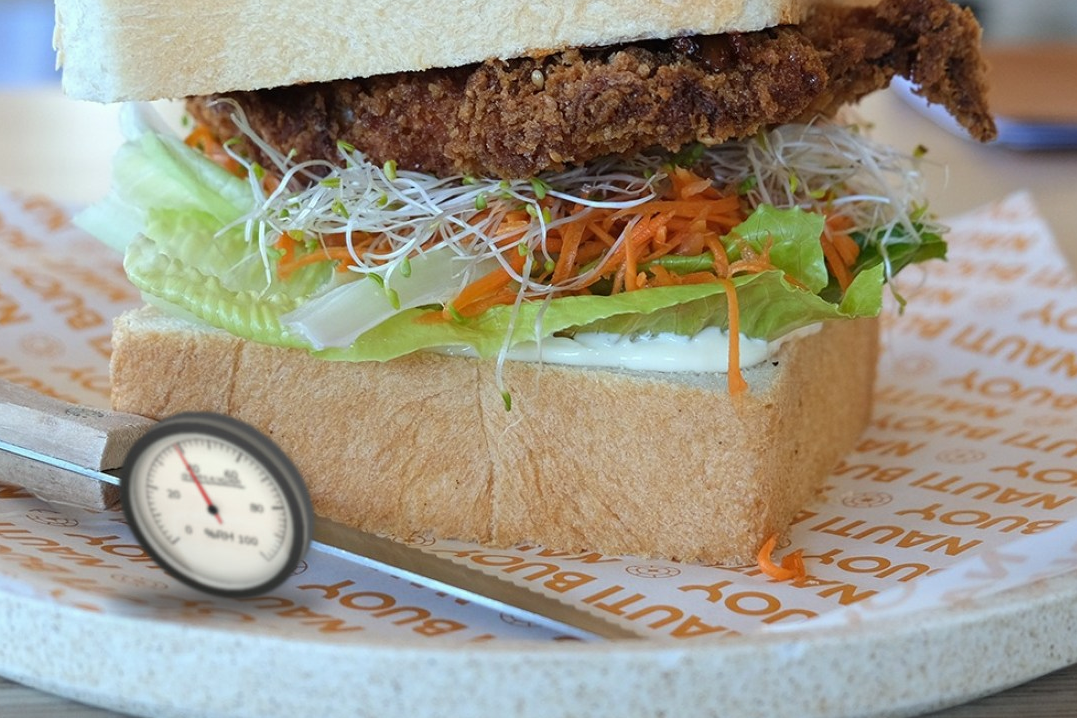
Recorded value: 40 %
